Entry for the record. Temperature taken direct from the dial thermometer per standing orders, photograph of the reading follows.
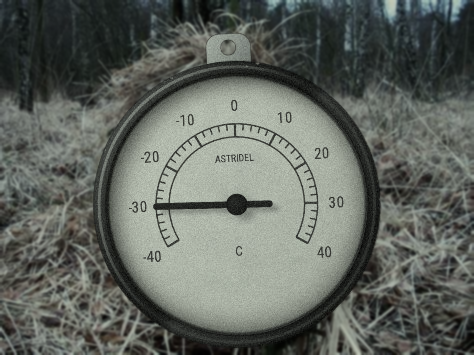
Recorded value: -30 °C
